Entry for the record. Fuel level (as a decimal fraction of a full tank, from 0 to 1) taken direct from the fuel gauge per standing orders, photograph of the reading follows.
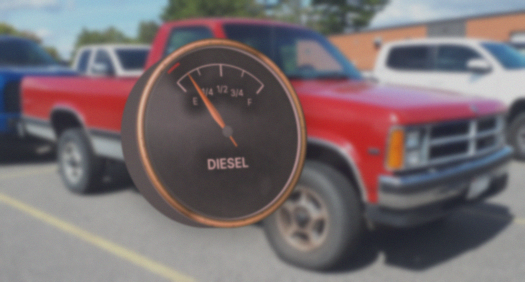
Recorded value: 0.125
